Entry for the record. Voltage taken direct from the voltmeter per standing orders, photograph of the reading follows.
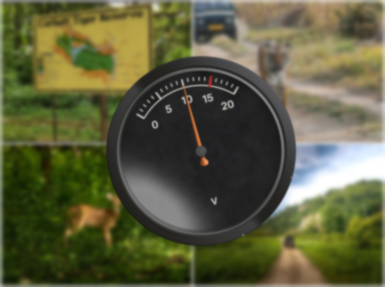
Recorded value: 10 V
